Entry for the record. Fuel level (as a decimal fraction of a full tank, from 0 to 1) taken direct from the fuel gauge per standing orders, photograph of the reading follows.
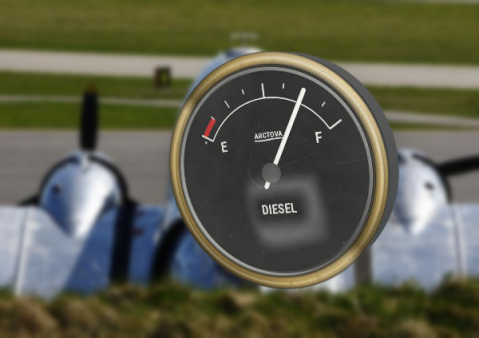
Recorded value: 0.75
